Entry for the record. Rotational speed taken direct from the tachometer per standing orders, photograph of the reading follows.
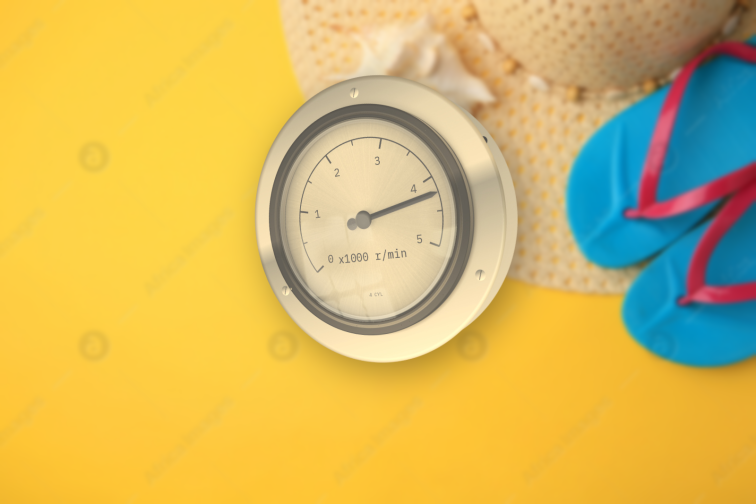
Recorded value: 4250 rpm
